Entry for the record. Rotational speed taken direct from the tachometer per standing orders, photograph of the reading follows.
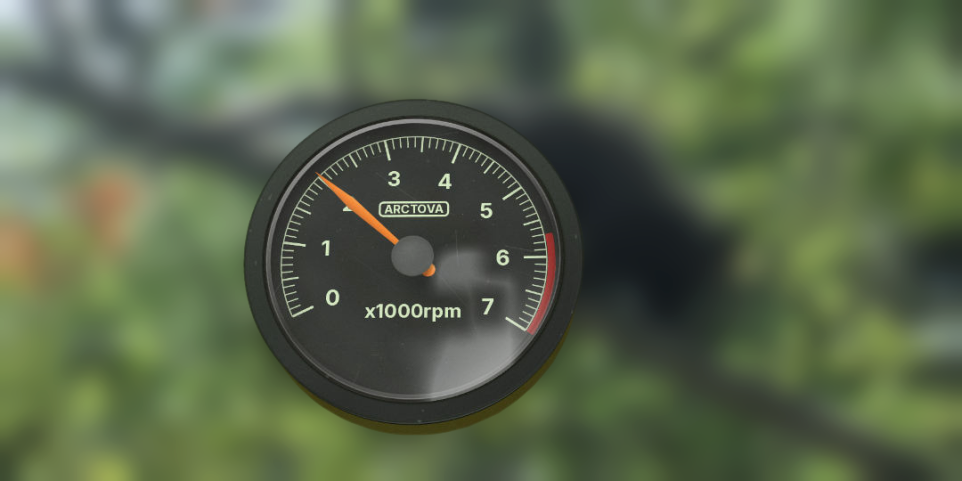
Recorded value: 2000 rpm
